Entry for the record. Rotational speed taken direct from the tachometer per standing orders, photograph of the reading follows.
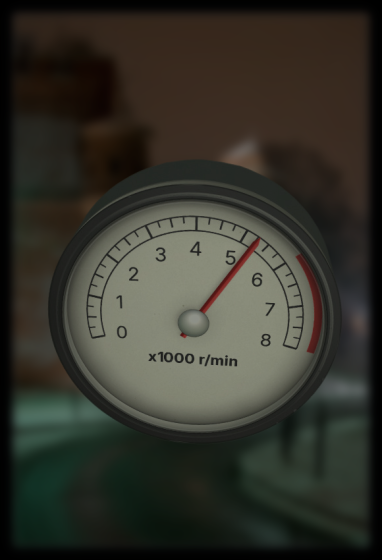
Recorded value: 5250 rpm
